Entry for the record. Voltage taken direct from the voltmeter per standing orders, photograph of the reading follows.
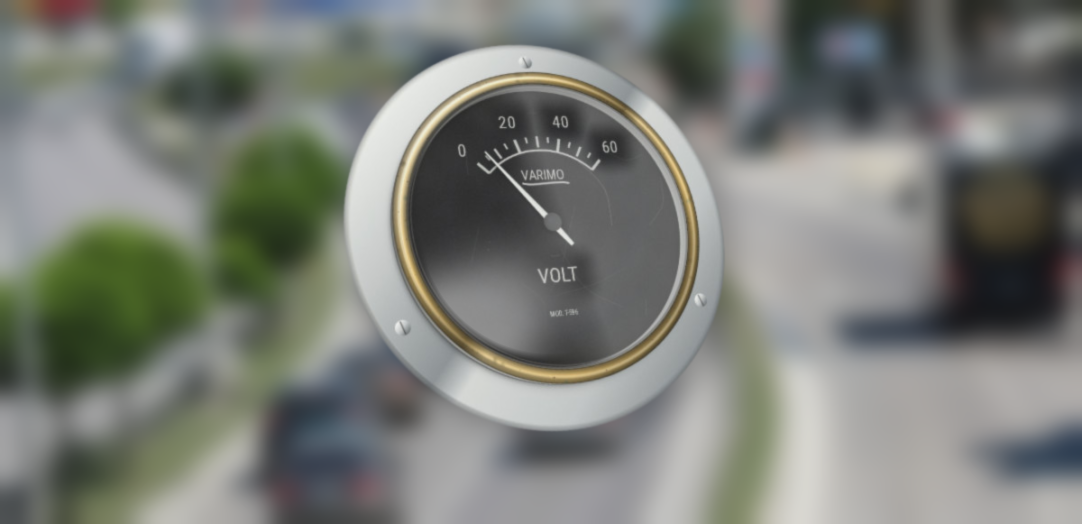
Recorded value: 5 V
